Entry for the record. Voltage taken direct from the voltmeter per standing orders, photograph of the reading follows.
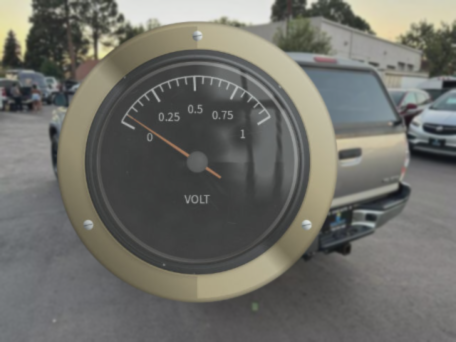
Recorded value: 0.05 V
